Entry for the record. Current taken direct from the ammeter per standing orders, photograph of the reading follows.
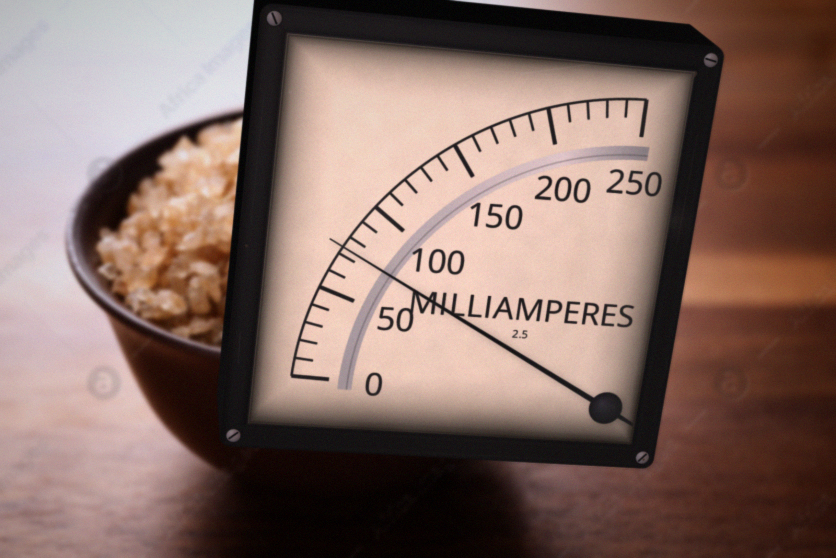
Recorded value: 75 mA
